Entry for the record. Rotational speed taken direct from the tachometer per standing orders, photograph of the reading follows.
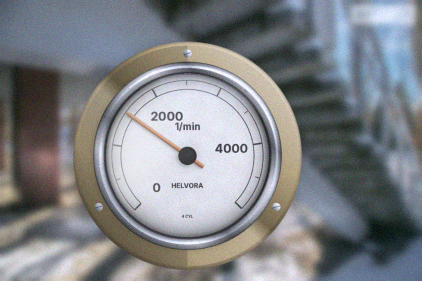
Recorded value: 1500 rpm
